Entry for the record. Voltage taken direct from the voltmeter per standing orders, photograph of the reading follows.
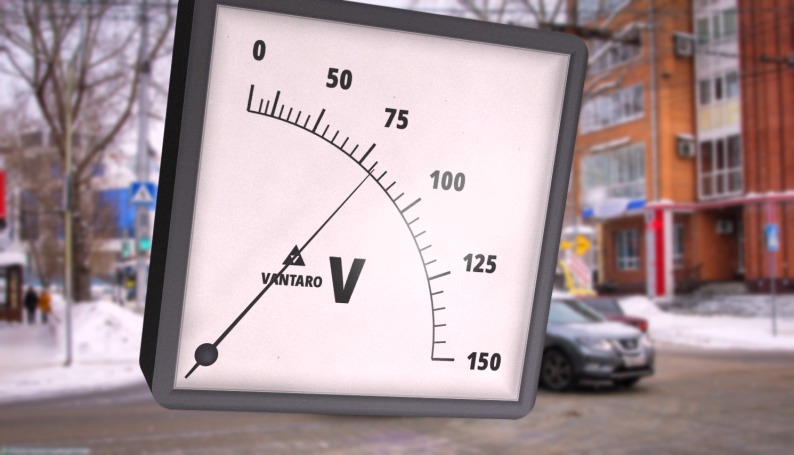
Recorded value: 80 V
